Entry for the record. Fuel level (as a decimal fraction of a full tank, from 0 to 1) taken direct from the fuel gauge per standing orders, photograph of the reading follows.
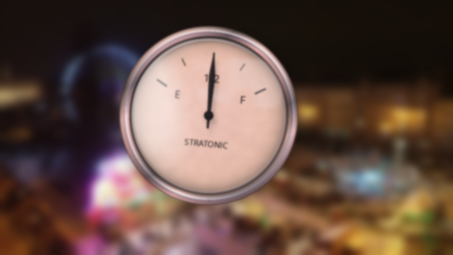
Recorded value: 0.5
